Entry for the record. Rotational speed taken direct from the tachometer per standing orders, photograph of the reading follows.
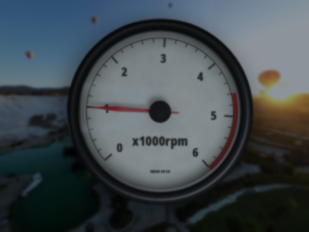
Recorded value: 1000 rpm
